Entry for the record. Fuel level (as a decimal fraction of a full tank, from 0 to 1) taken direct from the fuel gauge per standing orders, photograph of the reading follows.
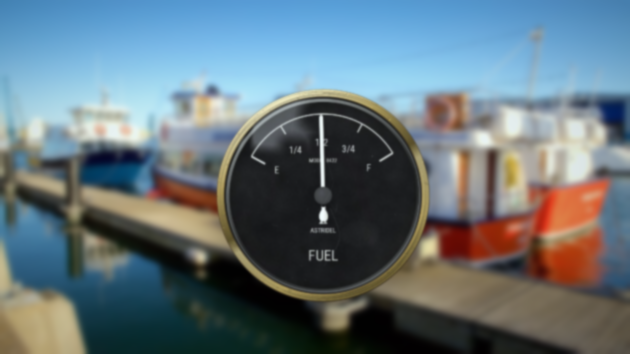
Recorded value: 0.5
